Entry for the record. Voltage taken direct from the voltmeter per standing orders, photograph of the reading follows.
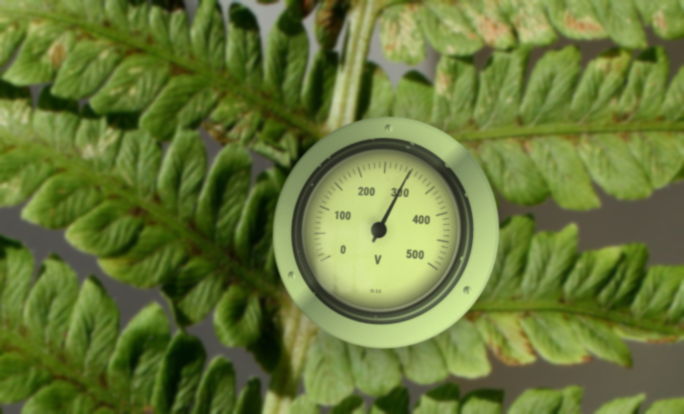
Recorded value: 300 V
